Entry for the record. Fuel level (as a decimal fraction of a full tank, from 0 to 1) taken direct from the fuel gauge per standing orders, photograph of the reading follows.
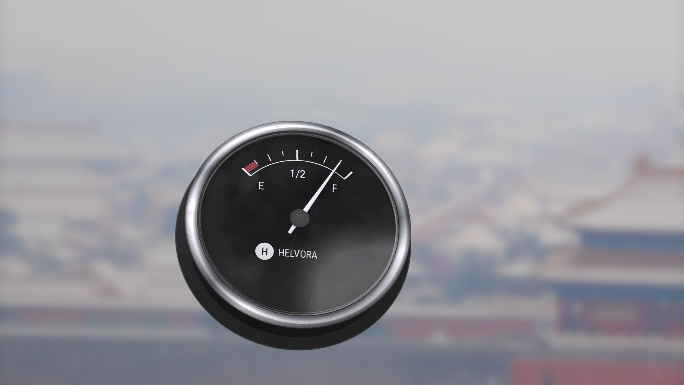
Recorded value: 0.875
